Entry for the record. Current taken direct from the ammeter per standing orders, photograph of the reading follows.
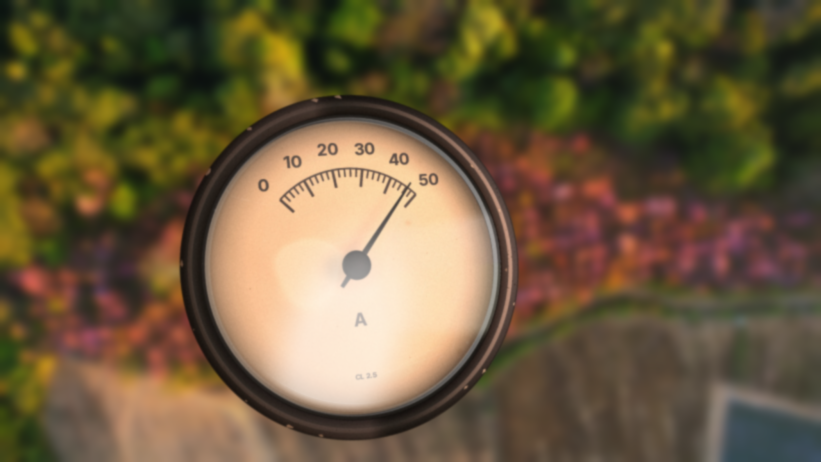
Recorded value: 46 A
